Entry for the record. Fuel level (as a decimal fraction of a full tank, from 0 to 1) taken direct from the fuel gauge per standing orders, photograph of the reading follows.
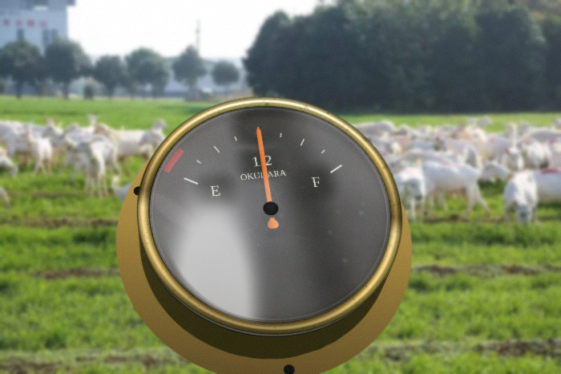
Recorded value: 0.5
